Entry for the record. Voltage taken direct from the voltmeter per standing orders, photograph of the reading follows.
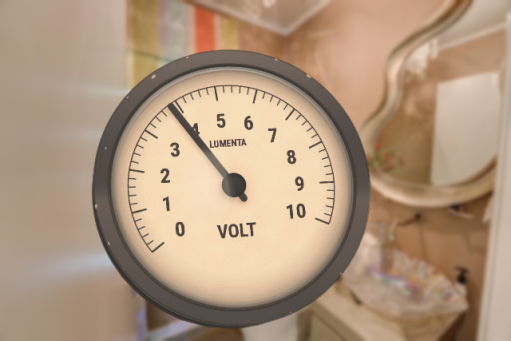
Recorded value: 3.8 V
